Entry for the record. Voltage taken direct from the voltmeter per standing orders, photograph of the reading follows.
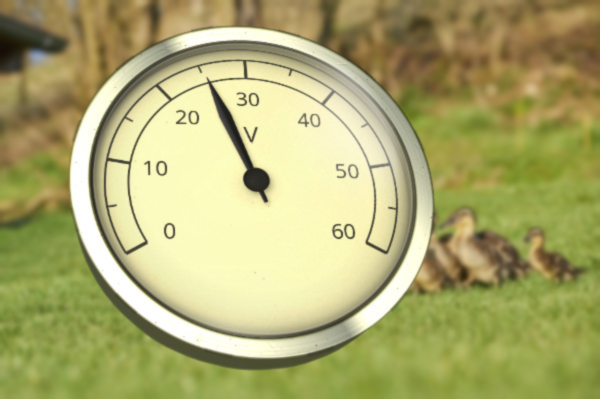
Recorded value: 25 V
